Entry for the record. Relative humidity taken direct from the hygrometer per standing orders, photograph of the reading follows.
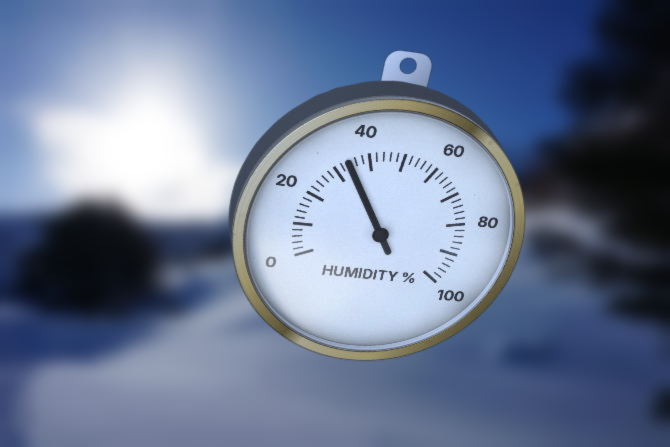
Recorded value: 34 %
